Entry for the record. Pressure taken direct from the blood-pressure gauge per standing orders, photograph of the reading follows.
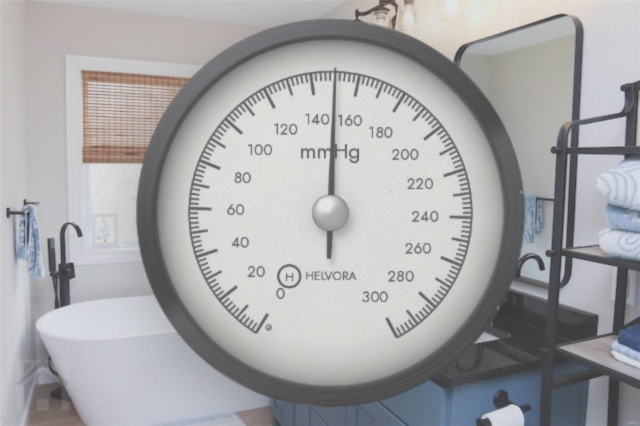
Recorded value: 150 mmHg
